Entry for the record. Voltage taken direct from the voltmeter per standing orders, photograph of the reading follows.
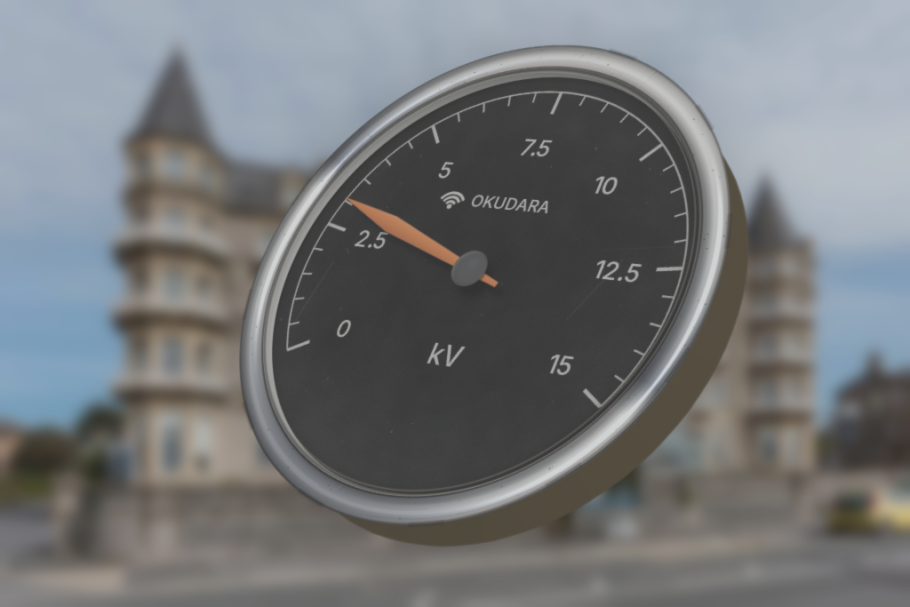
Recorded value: 3 kV
